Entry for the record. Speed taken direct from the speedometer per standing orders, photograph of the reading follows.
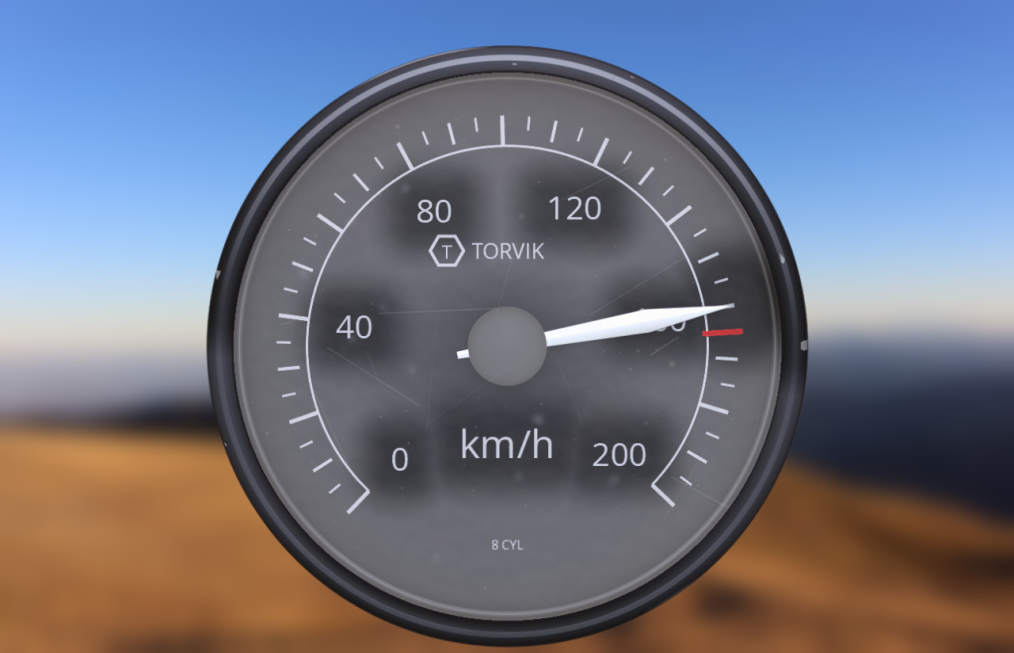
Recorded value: 160 km/h
